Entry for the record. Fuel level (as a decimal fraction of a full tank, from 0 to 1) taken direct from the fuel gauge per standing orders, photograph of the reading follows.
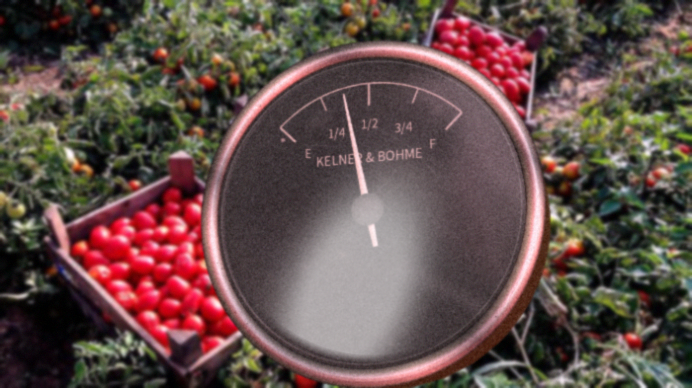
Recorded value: 0.375
